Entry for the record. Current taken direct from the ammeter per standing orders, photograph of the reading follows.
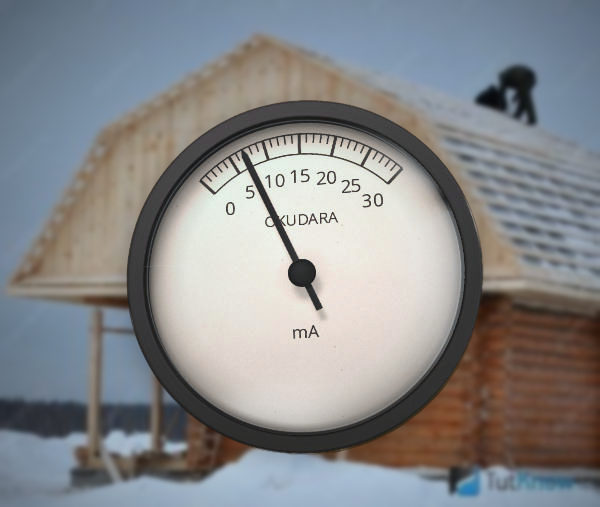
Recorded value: 7 mA
